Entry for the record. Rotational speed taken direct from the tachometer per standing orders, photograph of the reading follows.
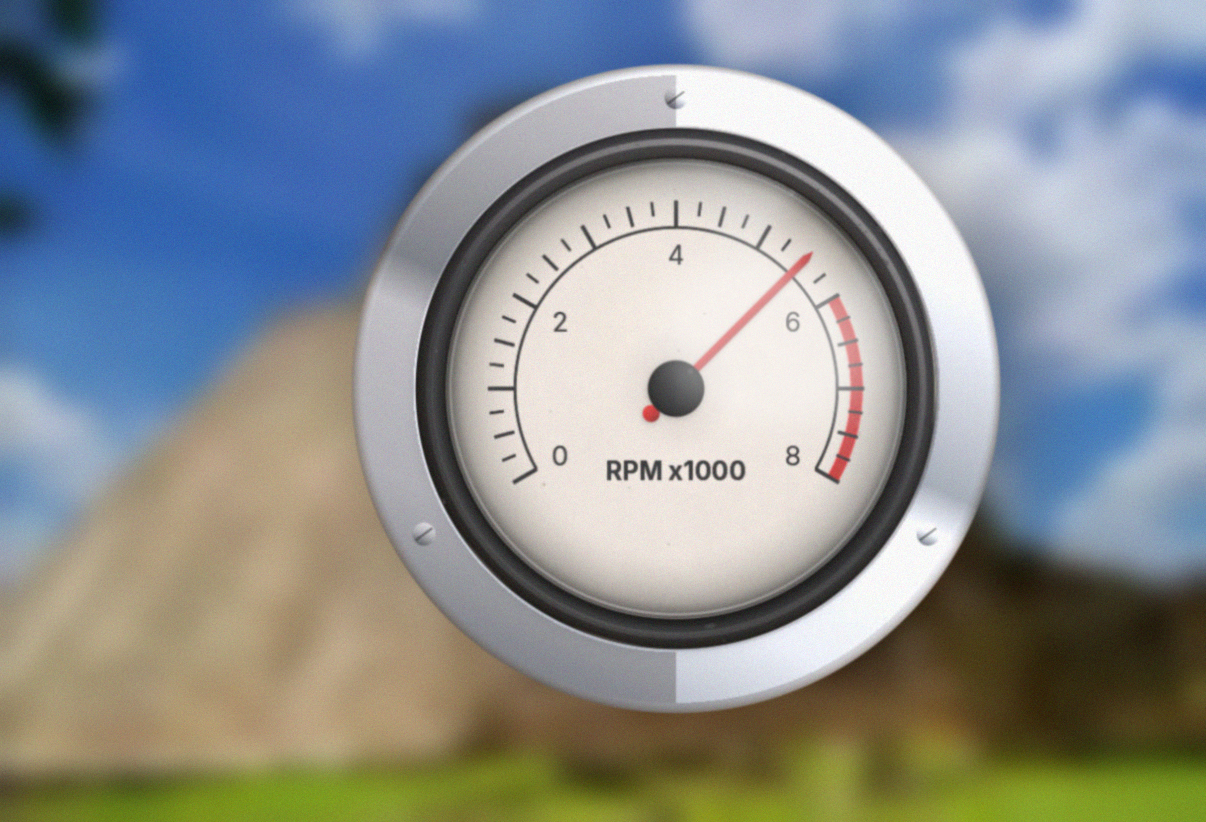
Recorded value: 5500 rpm
